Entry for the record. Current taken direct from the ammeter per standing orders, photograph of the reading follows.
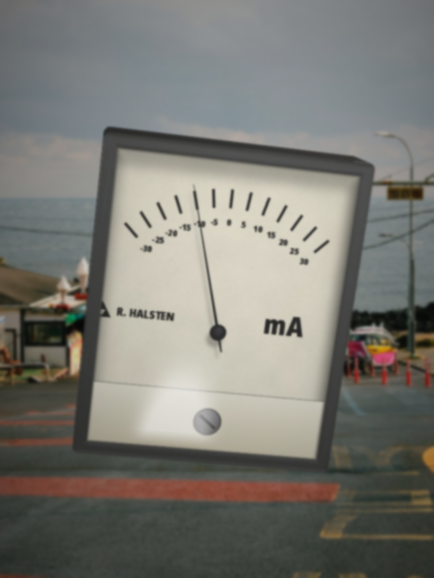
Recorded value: -10 mA
